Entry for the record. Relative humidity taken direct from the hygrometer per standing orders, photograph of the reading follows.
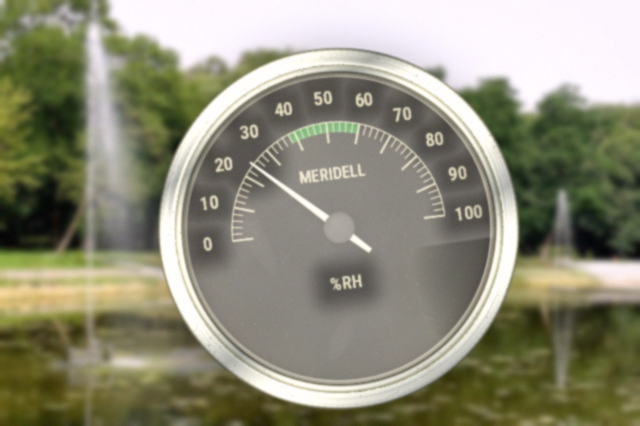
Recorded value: 24 %
